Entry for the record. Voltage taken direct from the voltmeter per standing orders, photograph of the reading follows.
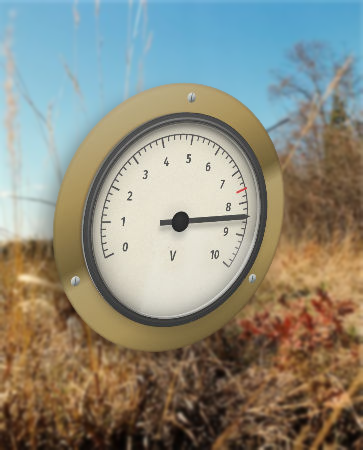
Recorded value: 8.4 V
